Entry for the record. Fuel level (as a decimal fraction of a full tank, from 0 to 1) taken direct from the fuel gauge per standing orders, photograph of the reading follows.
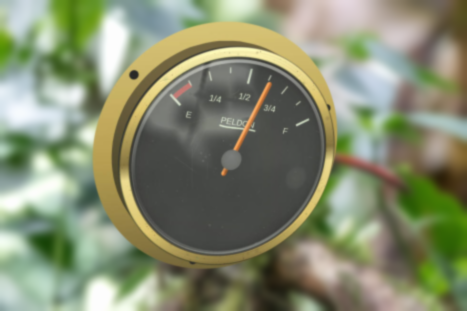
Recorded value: 0.625
